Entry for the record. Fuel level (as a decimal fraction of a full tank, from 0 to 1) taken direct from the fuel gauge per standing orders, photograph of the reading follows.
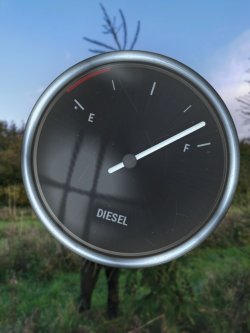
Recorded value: 0.875
